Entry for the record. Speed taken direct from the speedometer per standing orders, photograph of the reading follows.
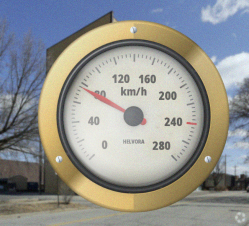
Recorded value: 76 km/h
